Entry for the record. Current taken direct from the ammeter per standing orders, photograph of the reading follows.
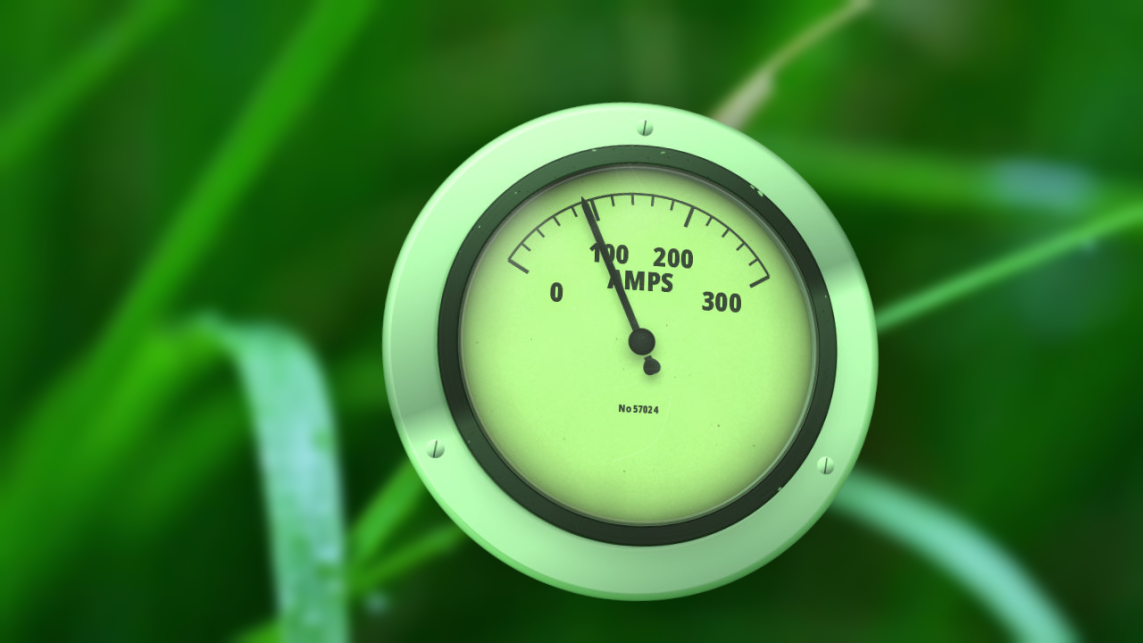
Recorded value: 90 A
